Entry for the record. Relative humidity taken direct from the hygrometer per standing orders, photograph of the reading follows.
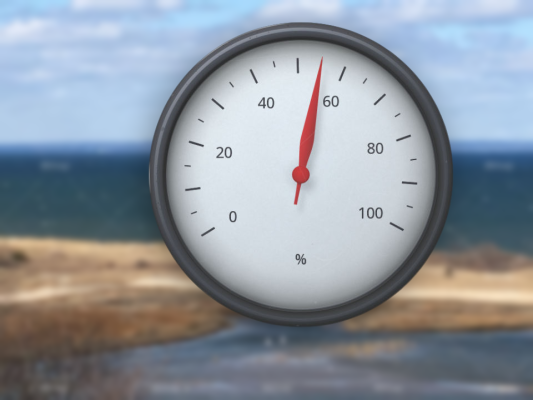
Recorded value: 55 %
